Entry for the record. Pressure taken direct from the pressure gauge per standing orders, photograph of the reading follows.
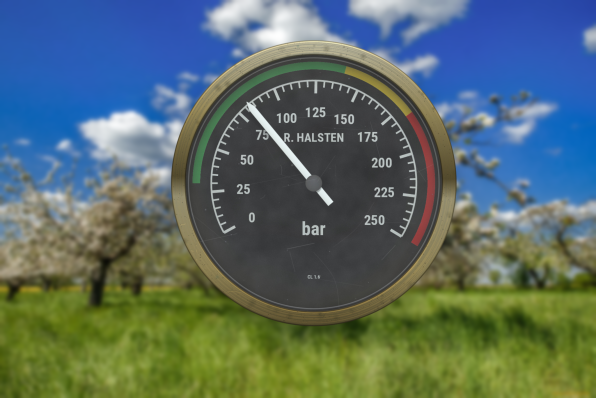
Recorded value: 82.5 bar
